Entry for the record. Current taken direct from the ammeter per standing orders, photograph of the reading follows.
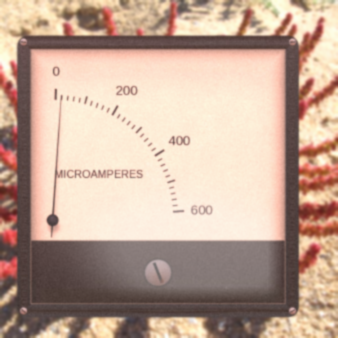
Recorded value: 20 µA
